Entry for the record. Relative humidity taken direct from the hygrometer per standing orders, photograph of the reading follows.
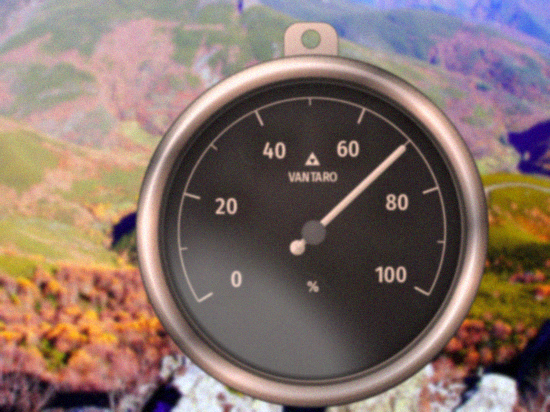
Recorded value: 70 %
